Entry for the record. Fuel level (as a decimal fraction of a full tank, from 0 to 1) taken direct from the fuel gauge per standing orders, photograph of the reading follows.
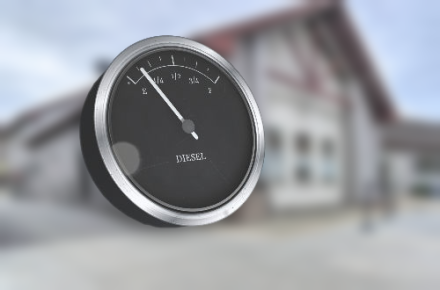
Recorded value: 0.125
